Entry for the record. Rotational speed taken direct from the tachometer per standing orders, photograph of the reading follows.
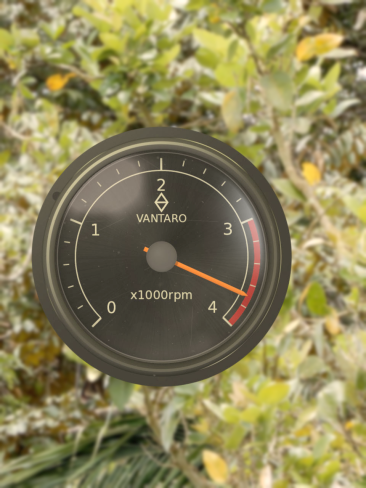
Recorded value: 3700 rpm
